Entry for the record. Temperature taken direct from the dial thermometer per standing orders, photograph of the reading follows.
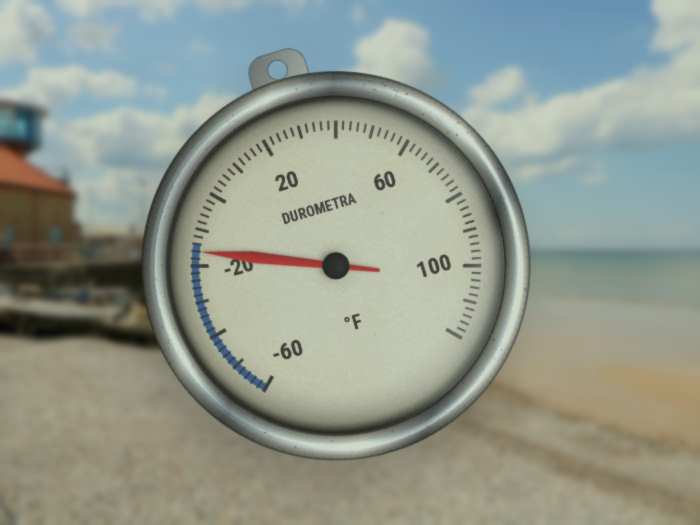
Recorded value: -16 °F
